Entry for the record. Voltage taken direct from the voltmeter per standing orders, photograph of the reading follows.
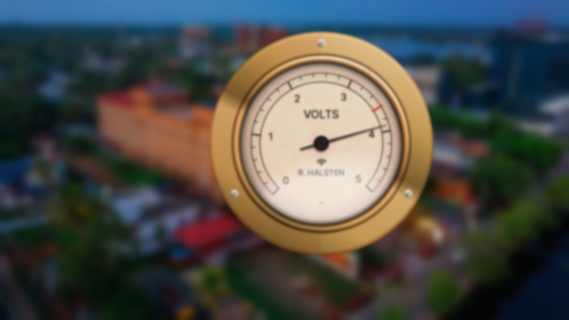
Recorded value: 3.9 V
